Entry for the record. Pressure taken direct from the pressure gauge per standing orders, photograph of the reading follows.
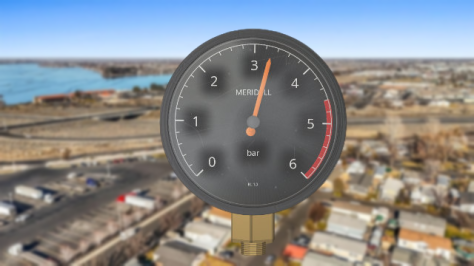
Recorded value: 3.3 bar
